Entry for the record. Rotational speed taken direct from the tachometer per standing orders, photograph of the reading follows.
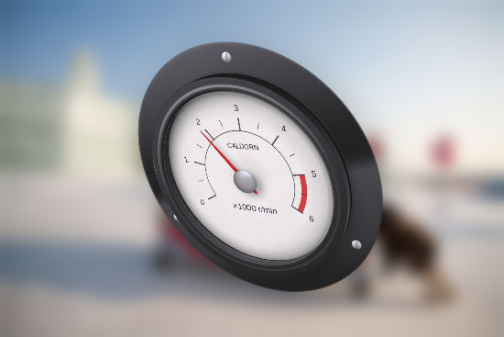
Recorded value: 2000 rpm
